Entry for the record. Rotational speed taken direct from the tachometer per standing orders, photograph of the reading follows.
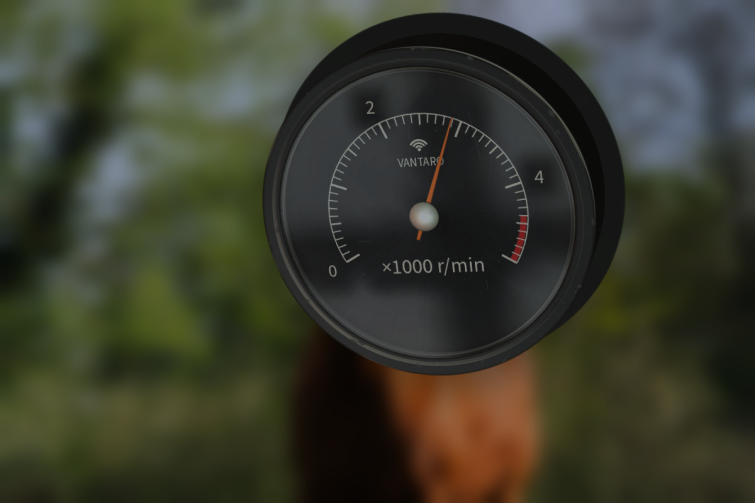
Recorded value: 2900 rpm
